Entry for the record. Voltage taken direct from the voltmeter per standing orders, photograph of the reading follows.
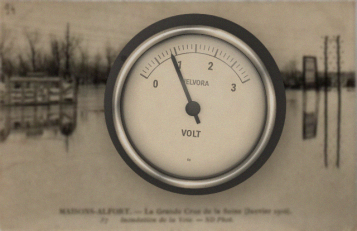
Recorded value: 0.9 V
